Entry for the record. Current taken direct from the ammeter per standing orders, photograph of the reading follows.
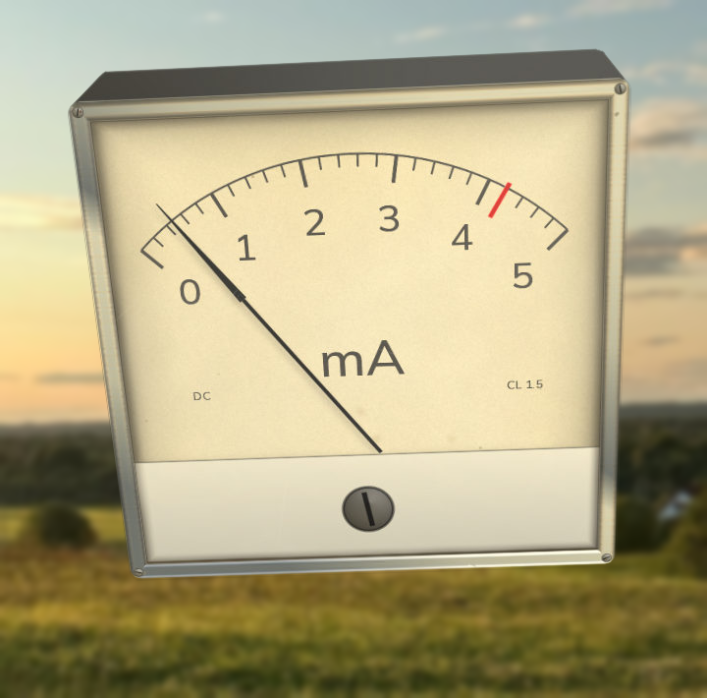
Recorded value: 0.5 mA
